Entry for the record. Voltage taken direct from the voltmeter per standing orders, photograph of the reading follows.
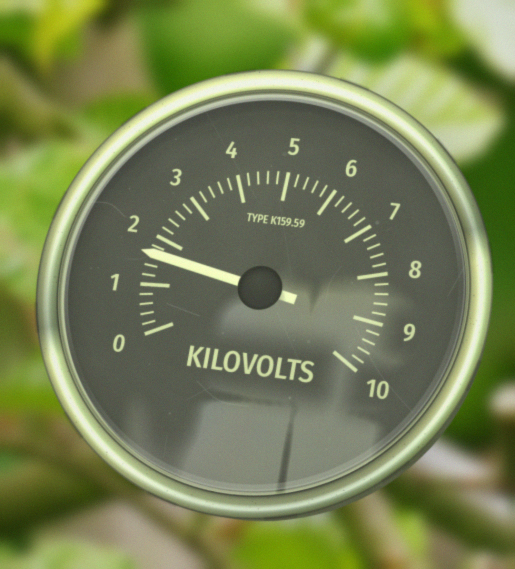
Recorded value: 1.6 kV
